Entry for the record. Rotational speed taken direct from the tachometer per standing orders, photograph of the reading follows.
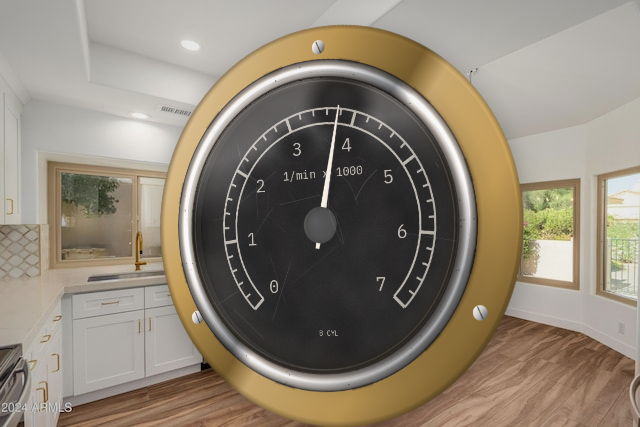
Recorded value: 3800 rpm
